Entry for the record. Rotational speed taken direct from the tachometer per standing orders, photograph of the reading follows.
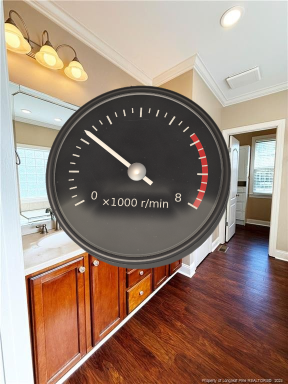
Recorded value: 2250 rpm
